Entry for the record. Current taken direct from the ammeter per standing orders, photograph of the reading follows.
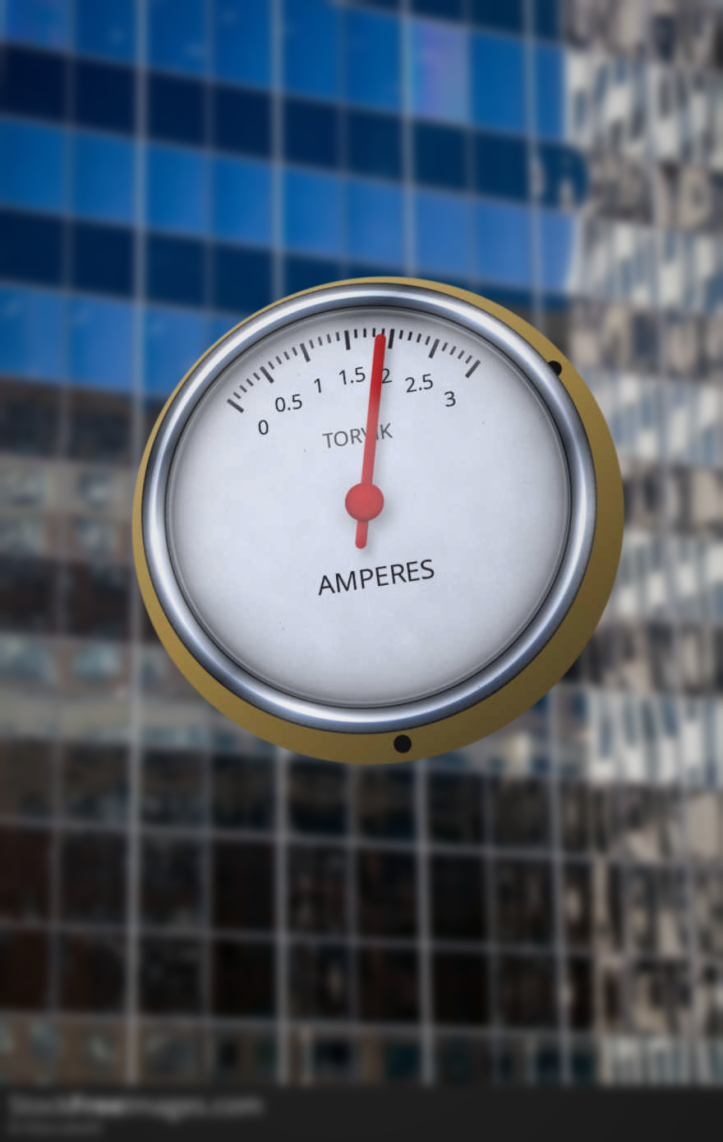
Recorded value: 1.9 A
